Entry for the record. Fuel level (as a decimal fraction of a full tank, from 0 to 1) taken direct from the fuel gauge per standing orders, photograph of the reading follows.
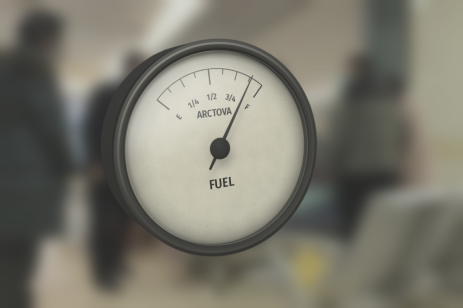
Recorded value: 0.875
